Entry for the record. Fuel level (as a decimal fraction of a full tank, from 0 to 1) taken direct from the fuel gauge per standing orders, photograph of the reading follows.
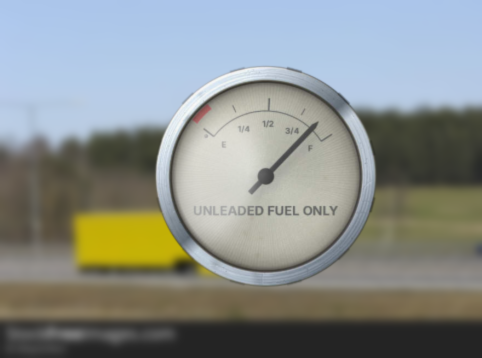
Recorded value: 0.875
